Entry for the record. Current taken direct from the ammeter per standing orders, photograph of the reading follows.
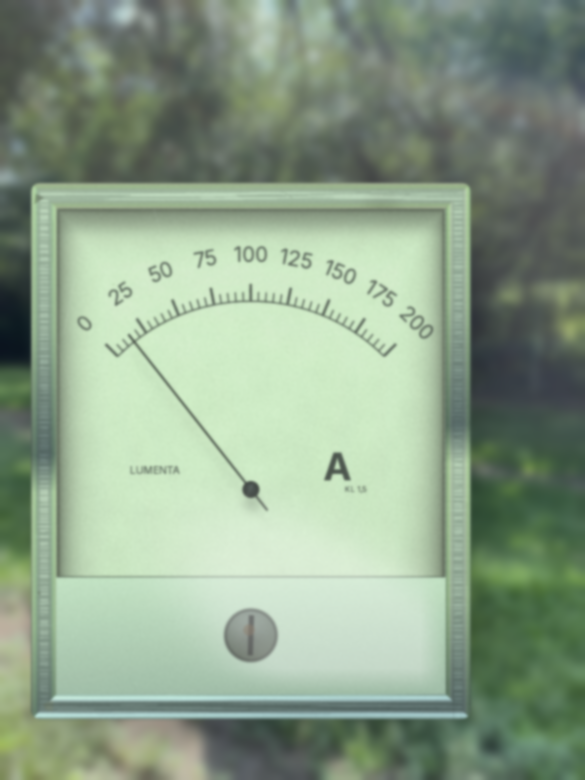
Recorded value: 15 A
